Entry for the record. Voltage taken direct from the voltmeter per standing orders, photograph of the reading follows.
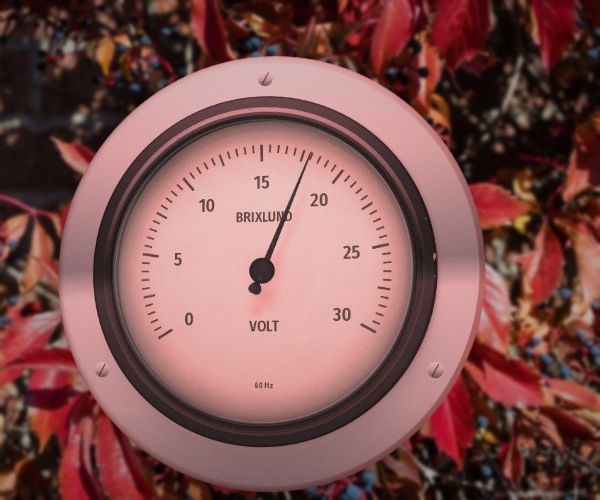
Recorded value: 18 V
